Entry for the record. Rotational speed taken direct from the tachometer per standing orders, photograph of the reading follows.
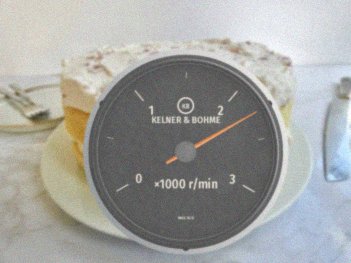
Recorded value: 2250 rpm
